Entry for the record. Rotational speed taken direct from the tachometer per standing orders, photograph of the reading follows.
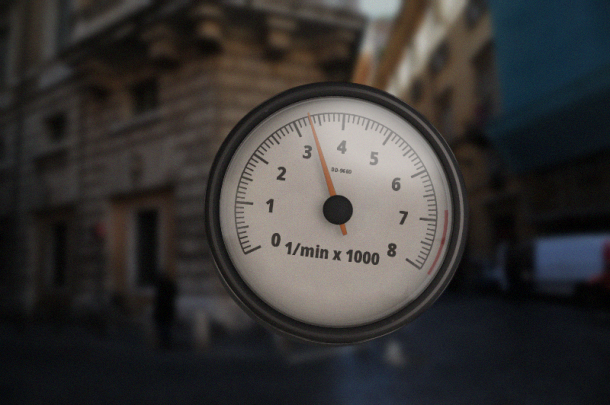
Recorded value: 3300 rpm
